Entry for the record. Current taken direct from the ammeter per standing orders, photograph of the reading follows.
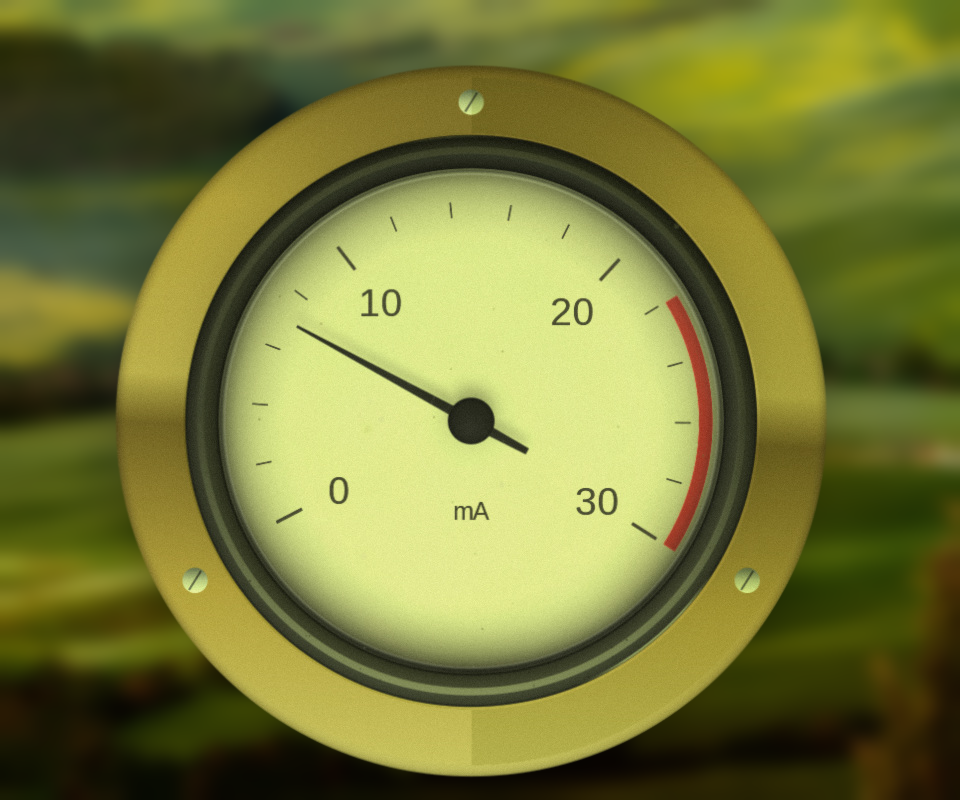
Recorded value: 7 mA
